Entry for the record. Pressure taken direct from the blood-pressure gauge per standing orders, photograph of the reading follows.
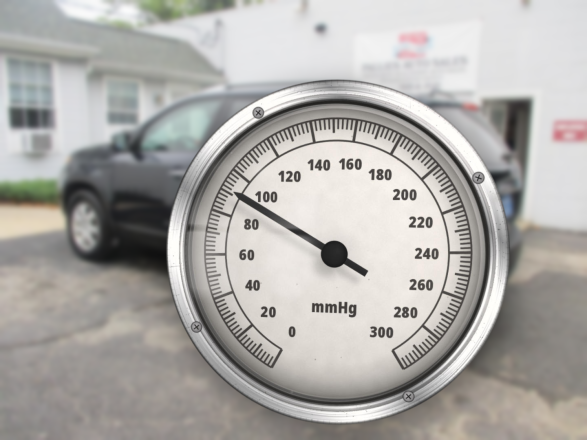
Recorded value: 92 mmHg
